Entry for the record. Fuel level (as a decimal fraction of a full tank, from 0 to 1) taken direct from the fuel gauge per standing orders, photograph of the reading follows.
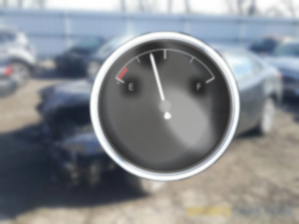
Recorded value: 0.375
